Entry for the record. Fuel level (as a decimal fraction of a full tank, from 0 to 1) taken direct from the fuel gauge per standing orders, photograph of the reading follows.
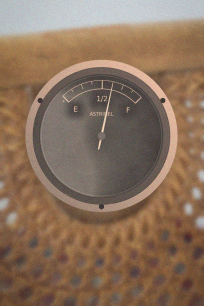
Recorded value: 0.625
